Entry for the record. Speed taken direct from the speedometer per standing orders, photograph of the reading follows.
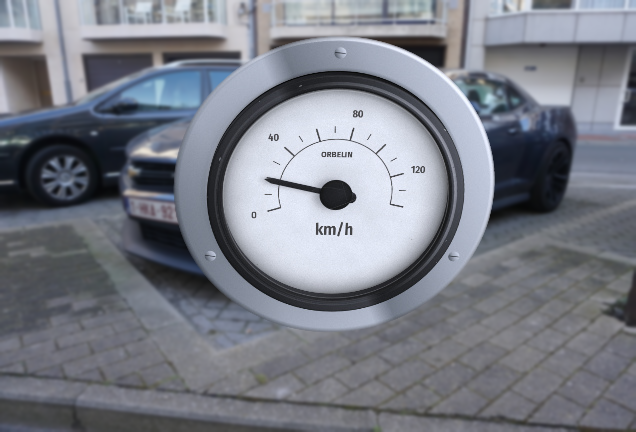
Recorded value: 20 km/h
